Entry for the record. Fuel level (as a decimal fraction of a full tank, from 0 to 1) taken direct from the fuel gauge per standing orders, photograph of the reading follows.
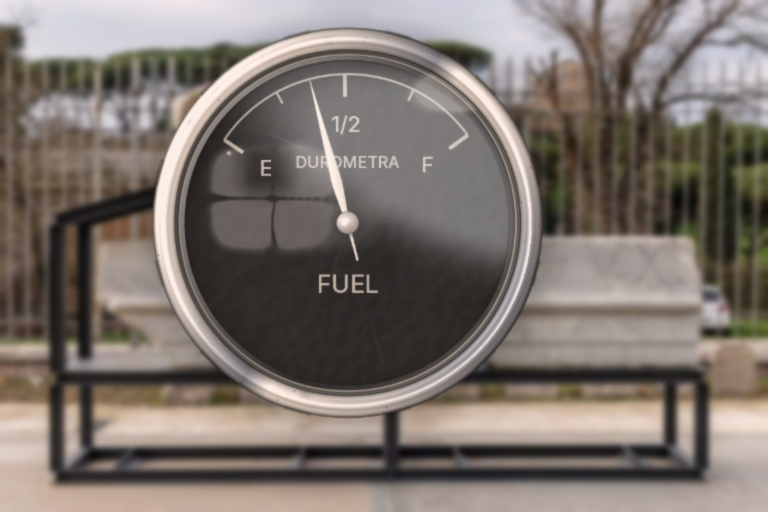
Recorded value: 0.375
